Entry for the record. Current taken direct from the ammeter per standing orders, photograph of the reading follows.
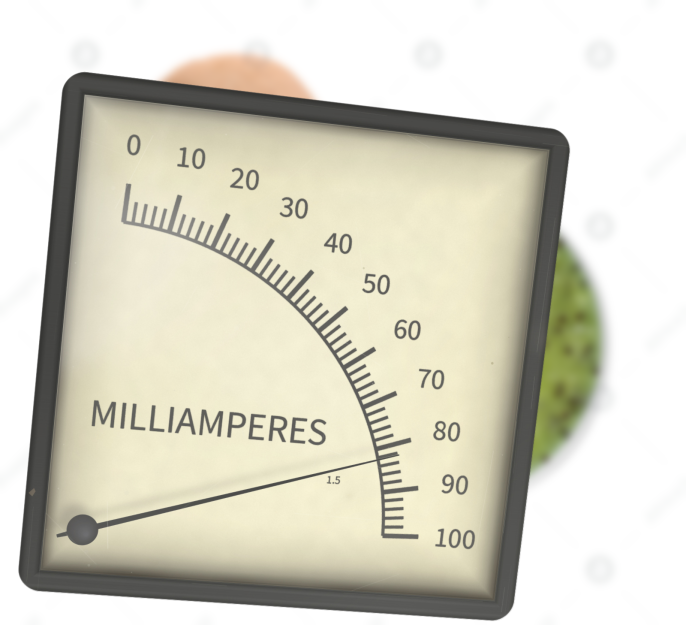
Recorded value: 82 mA
